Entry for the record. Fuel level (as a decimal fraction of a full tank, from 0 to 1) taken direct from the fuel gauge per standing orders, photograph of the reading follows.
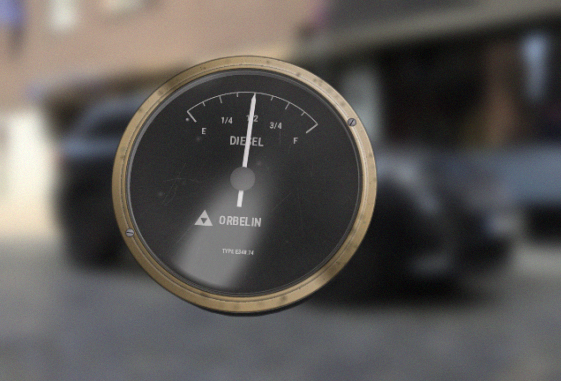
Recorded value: 0.5
